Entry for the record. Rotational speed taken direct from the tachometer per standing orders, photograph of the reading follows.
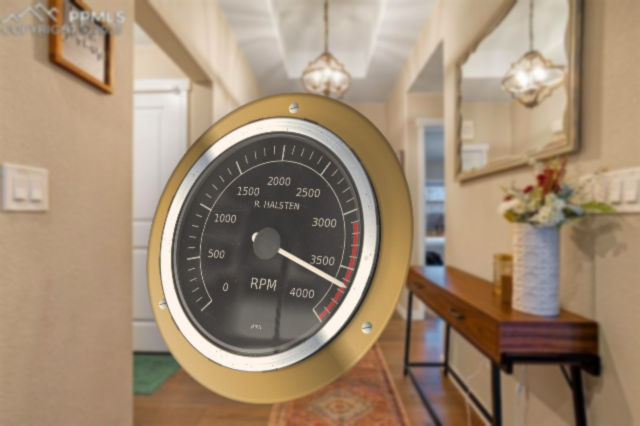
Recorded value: 3650 rpm
